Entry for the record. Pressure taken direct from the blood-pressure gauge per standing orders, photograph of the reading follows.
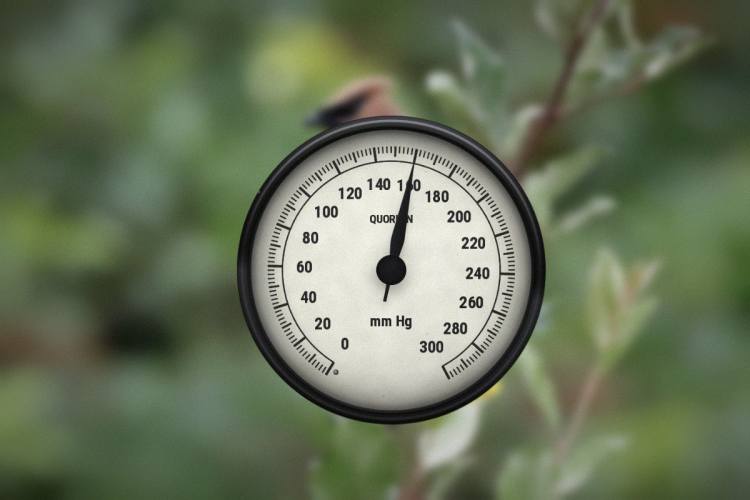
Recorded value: 160 mmHg
